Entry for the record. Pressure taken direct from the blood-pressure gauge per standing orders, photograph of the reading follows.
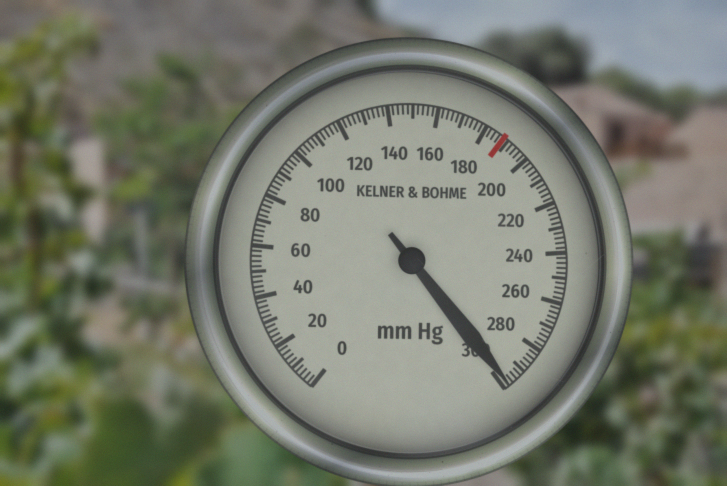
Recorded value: 298 mmHg
